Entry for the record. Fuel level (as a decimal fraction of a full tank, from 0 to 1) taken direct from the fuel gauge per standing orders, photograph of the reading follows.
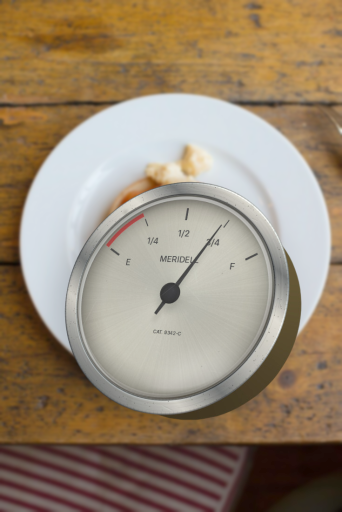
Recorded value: 0.75
